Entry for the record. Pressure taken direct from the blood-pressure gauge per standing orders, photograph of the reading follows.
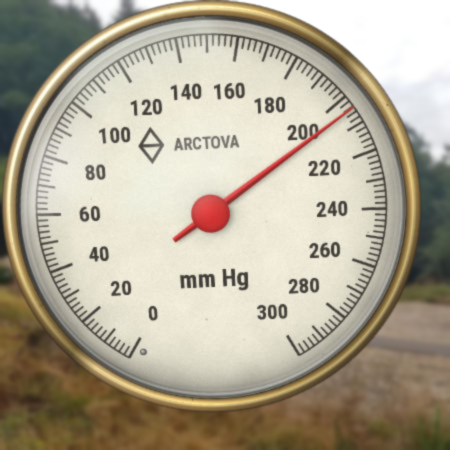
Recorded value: 204 mmHg
